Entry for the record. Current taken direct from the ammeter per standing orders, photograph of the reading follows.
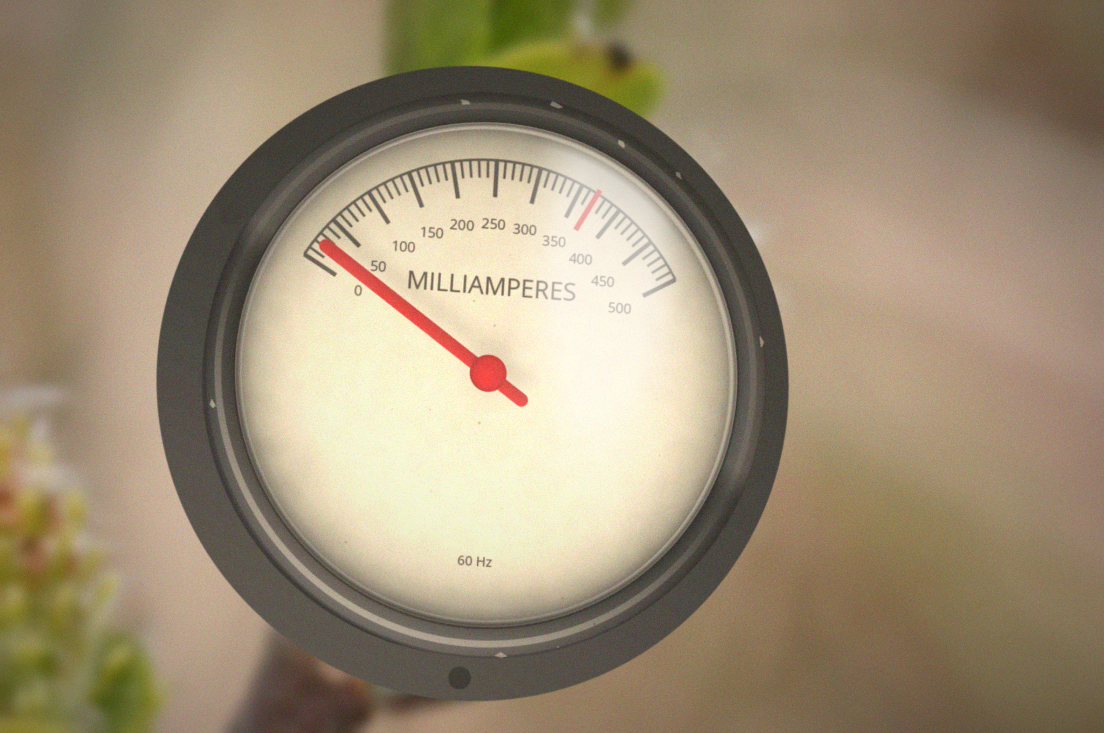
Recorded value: 20 mA
